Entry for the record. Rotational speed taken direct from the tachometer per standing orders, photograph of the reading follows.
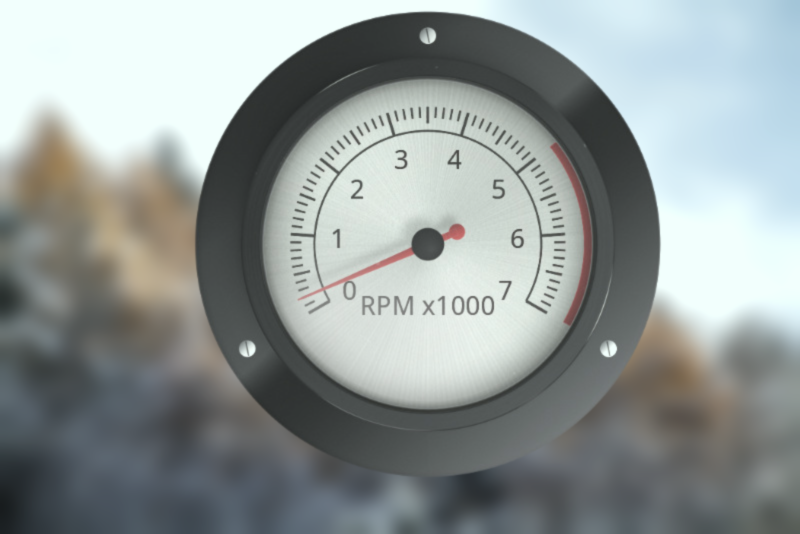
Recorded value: 200 rpm
